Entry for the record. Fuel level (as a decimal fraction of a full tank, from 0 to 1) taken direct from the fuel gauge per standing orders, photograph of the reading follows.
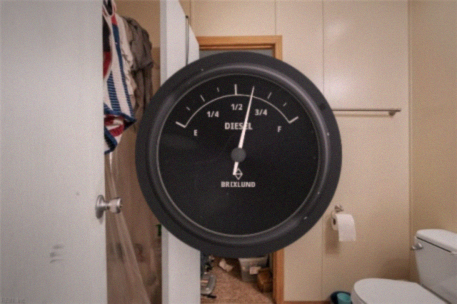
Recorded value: 0.625
